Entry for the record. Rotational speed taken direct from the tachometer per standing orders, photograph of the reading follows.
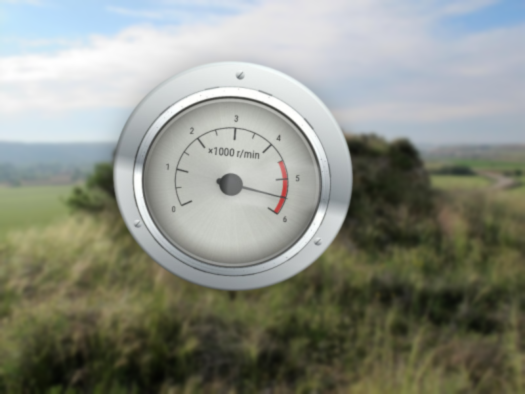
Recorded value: 5500 rpm
